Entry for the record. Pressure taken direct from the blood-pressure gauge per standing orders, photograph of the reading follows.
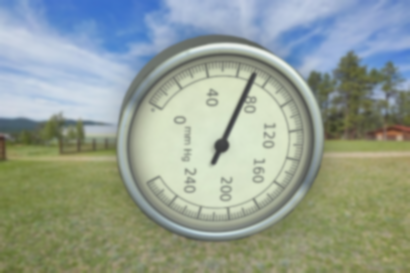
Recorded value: 70 mmHg
